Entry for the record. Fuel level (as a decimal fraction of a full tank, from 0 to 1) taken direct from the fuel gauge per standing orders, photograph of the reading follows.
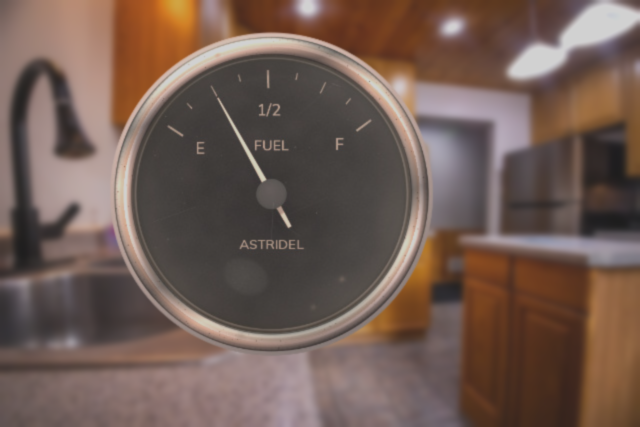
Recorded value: 0.25
